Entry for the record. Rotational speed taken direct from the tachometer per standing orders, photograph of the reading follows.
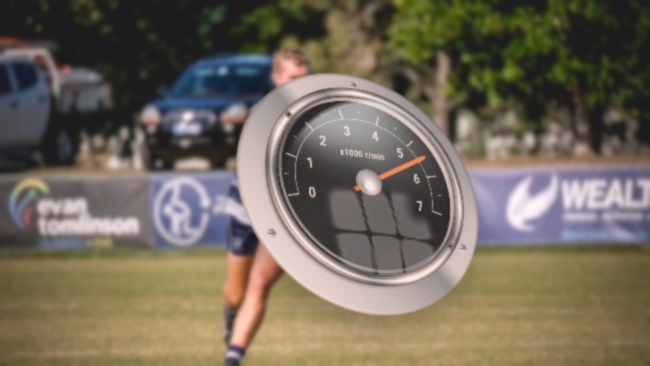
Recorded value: 5500 rpm
